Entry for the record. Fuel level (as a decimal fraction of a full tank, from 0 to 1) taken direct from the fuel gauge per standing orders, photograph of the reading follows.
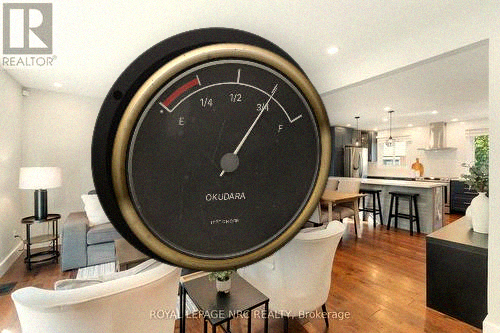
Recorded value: 0.75
